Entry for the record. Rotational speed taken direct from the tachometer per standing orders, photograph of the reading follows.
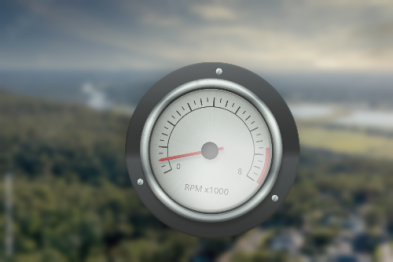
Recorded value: 500 rpm
